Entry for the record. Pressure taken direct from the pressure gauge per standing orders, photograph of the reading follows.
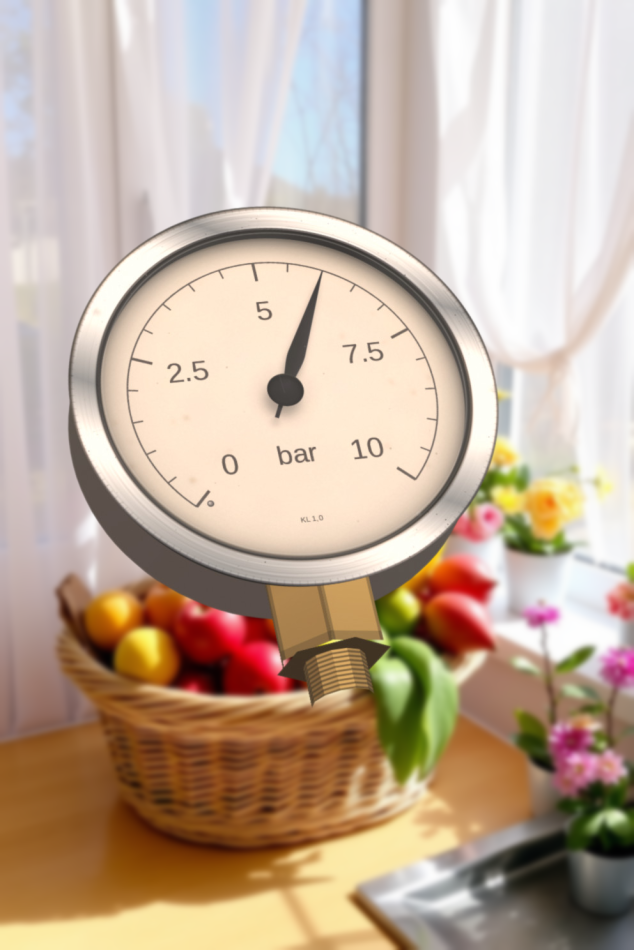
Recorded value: 6 bar
